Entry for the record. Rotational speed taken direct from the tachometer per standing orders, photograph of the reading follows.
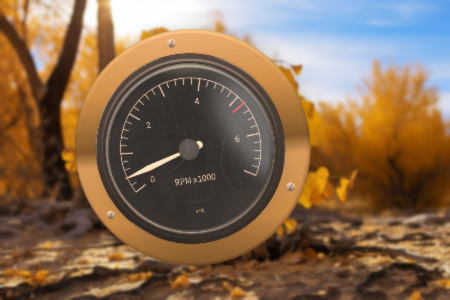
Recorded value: 400 rpm
